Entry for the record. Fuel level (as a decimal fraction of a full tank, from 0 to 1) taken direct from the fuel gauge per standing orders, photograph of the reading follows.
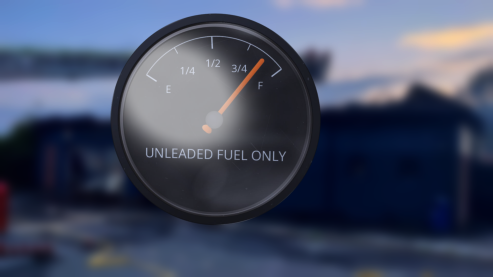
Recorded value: 0.875
